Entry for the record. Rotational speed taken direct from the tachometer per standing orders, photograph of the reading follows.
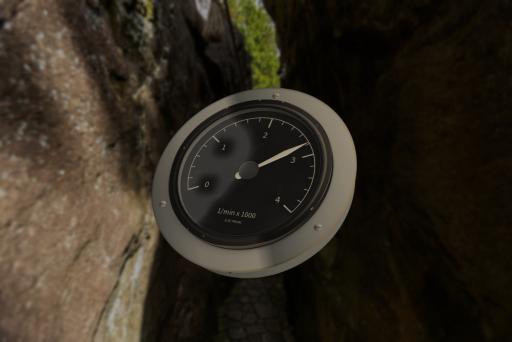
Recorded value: 2800 rpm
